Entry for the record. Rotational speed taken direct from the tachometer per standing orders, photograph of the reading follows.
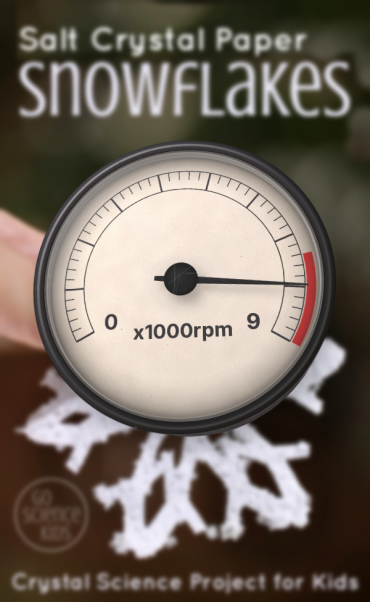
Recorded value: 8000 rpm
